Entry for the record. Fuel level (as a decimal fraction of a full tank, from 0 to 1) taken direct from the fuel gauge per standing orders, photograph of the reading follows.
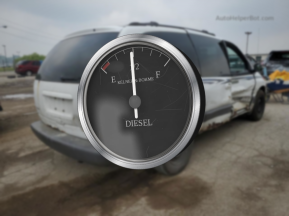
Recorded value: 0.5
